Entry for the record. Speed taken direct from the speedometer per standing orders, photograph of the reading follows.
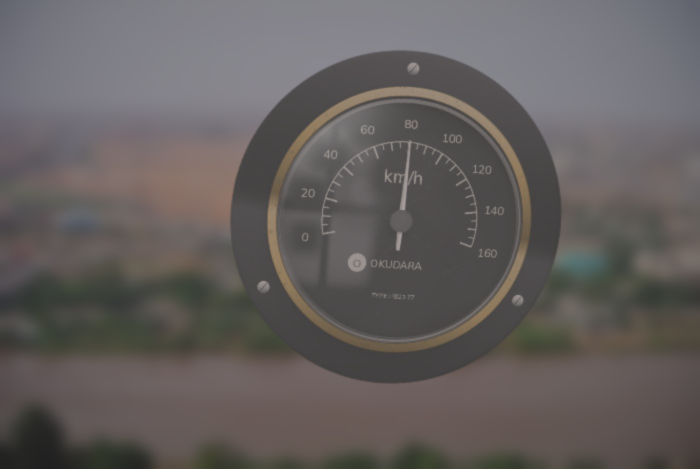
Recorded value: 80 km/h
